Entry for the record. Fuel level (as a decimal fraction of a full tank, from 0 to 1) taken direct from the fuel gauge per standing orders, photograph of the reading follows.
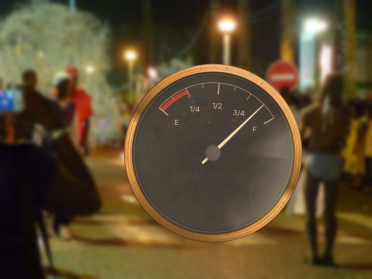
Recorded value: 0.875
